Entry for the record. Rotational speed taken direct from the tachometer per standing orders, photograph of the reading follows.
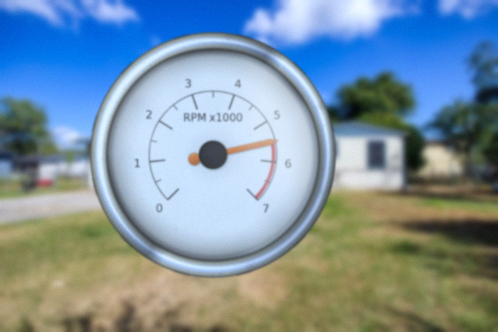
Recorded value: 5500 rpm
